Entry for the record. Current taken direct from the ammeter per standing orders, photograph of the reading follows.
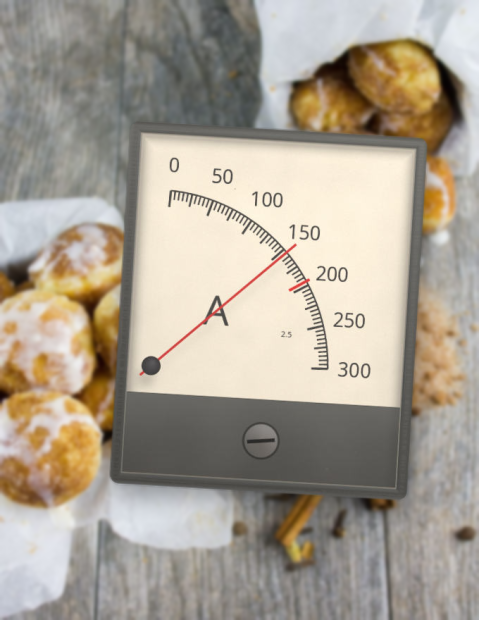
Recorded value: 155 A
